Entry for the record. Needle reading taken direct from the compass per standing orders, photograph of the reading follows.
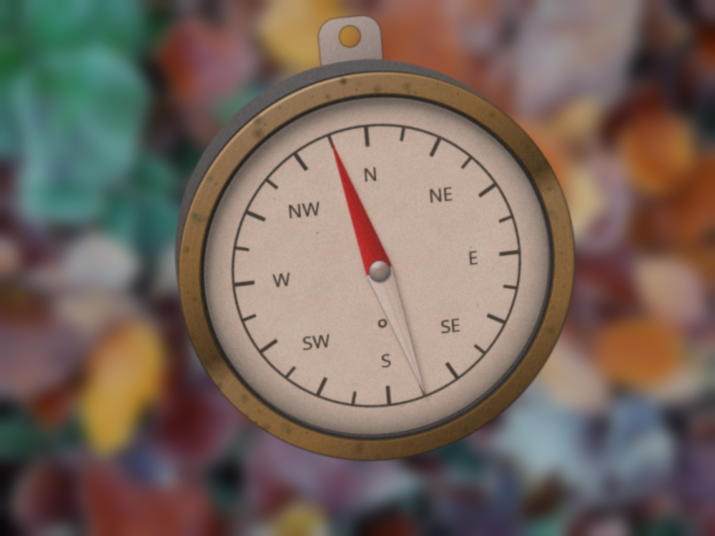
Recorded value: 345 °
